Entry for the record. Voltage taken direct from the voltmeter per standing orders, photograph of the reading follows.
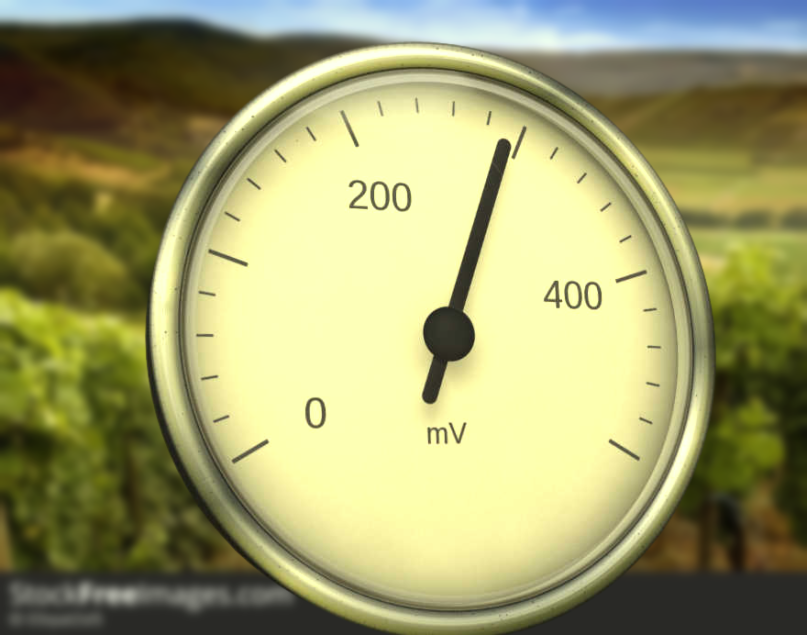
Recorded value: 290 mV
